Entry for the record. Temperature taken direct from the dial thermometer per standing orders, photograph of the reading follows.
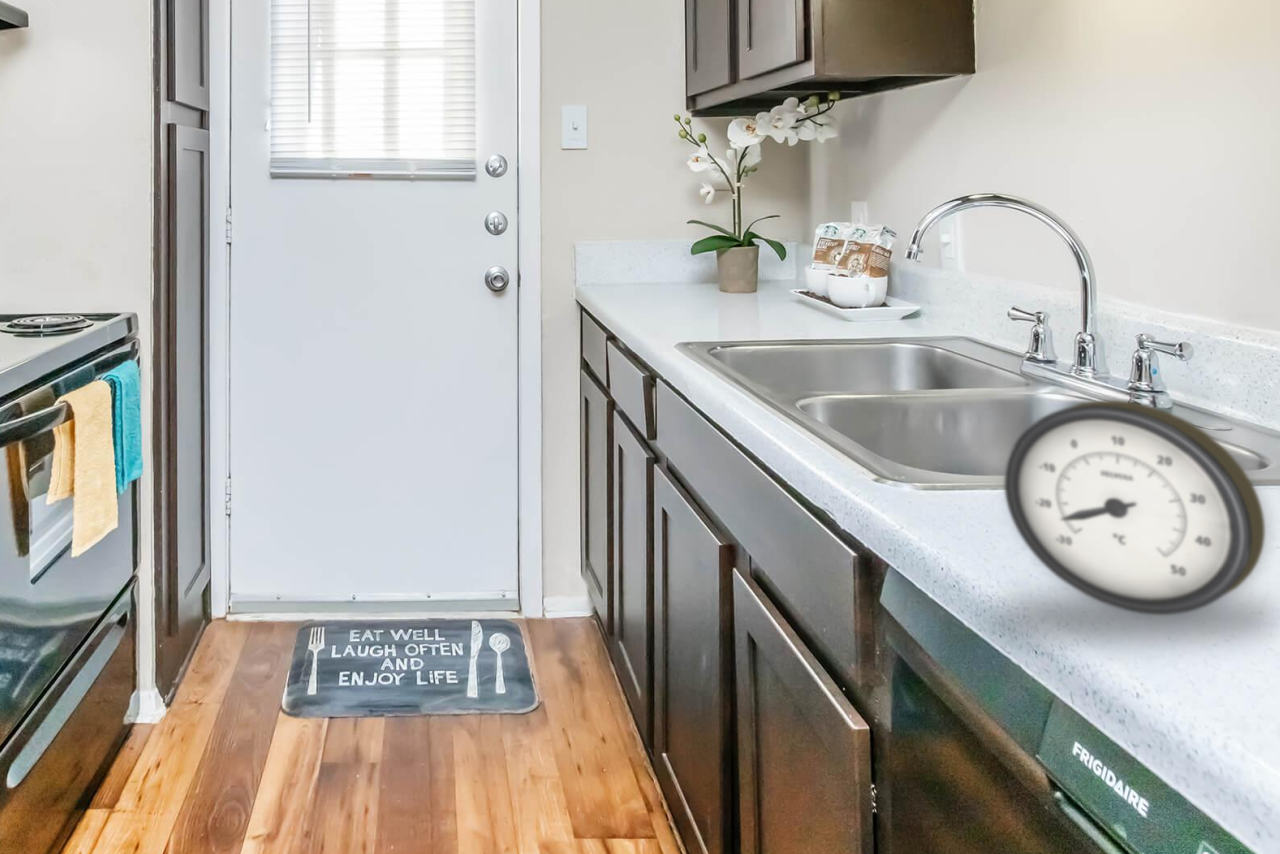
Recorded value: -25 °C
